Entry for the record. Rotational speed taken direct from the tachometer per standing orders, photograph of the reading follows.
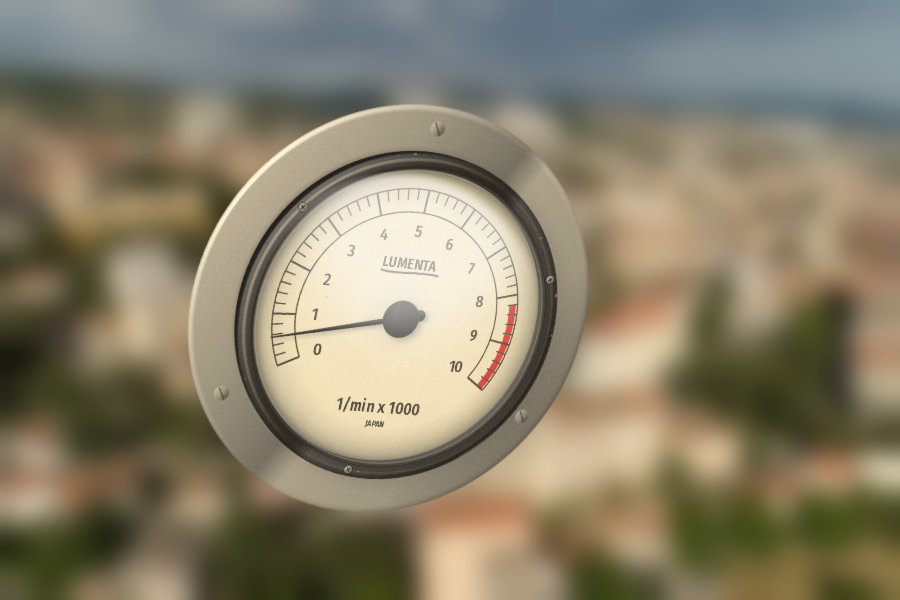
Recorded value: 600 rpm
